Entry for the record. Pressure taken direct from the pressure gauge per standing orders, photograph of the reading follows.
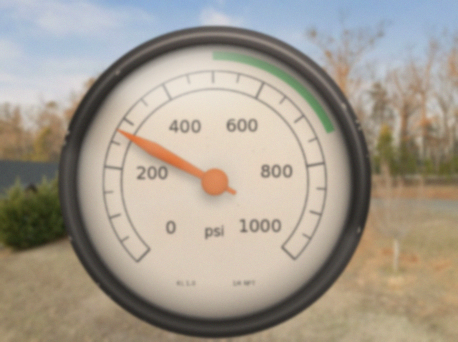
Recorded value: 275 psi
